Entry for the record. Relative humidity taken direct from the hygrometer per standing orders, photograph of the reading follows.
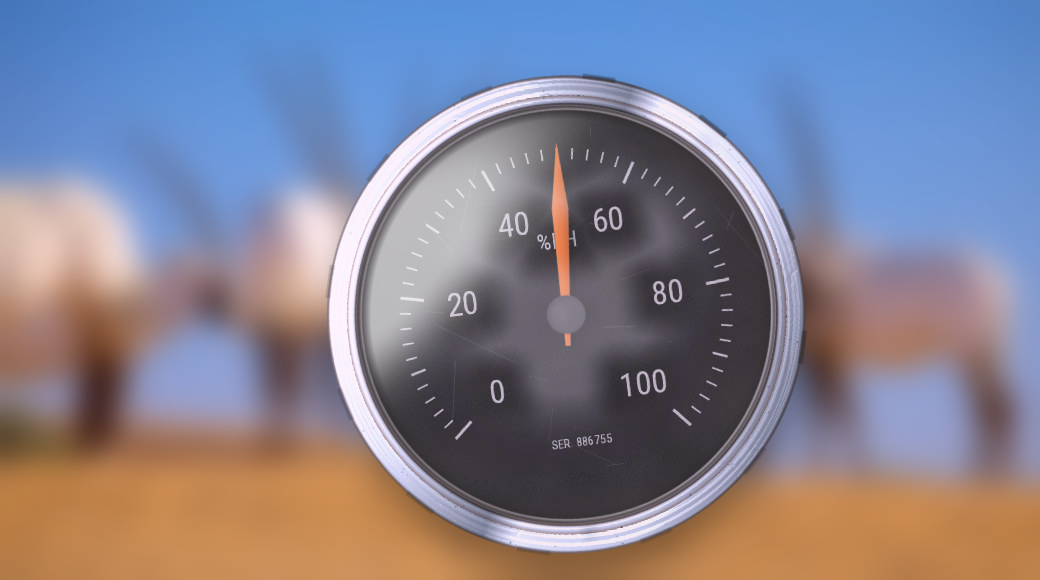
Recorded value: 50 %
